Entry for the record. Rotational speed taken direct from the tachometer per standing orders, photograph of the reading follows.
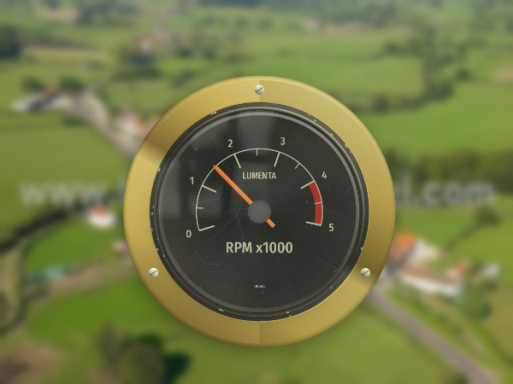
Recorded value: 1500 rpm
